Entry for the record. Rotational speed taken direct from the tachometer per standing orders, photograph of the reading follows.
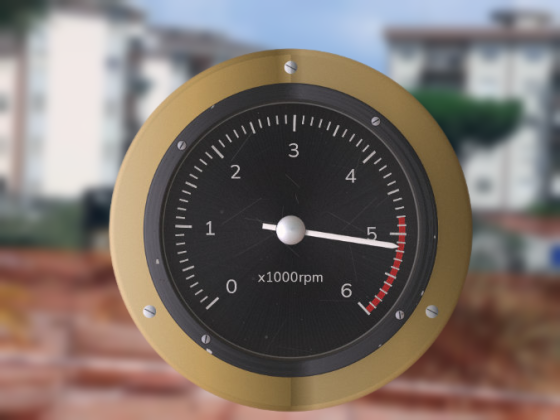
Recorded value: 5150 rpm
